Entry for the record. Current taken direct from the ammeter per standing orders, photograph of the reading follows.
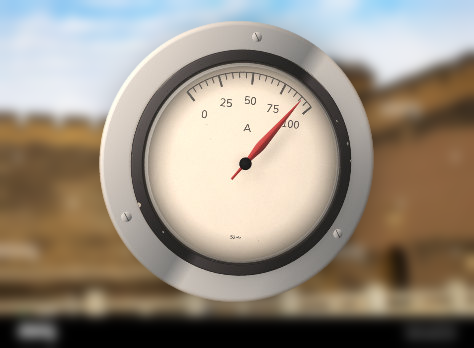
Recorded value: 90 A
